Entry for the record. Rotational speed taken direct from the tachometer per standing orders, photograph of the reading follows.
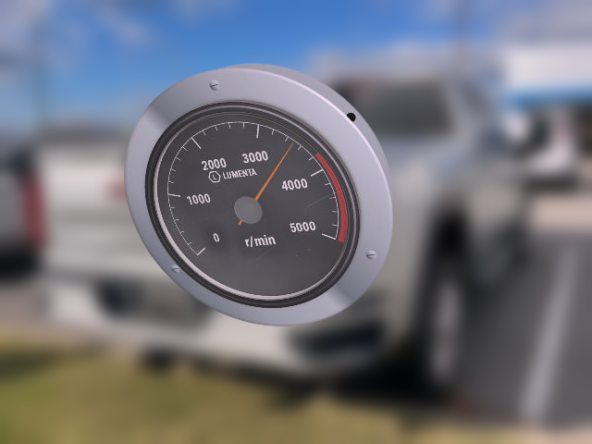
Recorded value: 3500 rpm
